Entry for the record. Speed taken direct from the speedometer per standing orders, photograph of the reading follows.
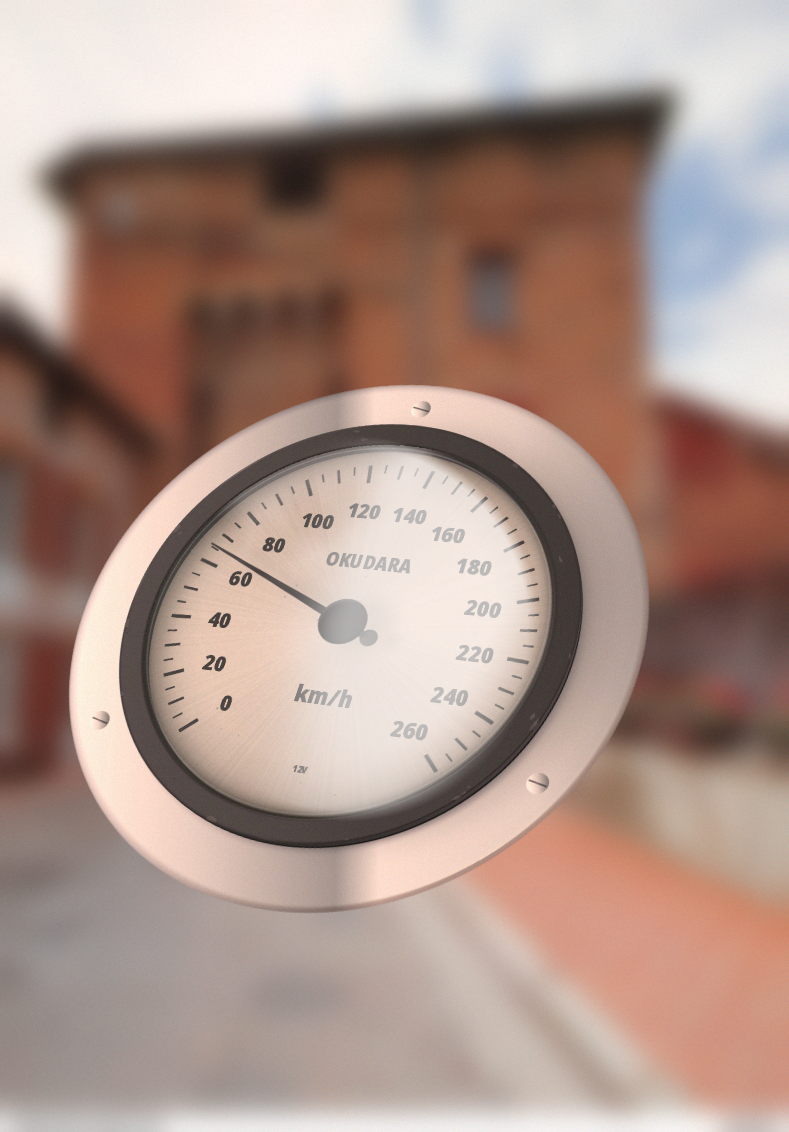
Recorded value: 65 km/h
